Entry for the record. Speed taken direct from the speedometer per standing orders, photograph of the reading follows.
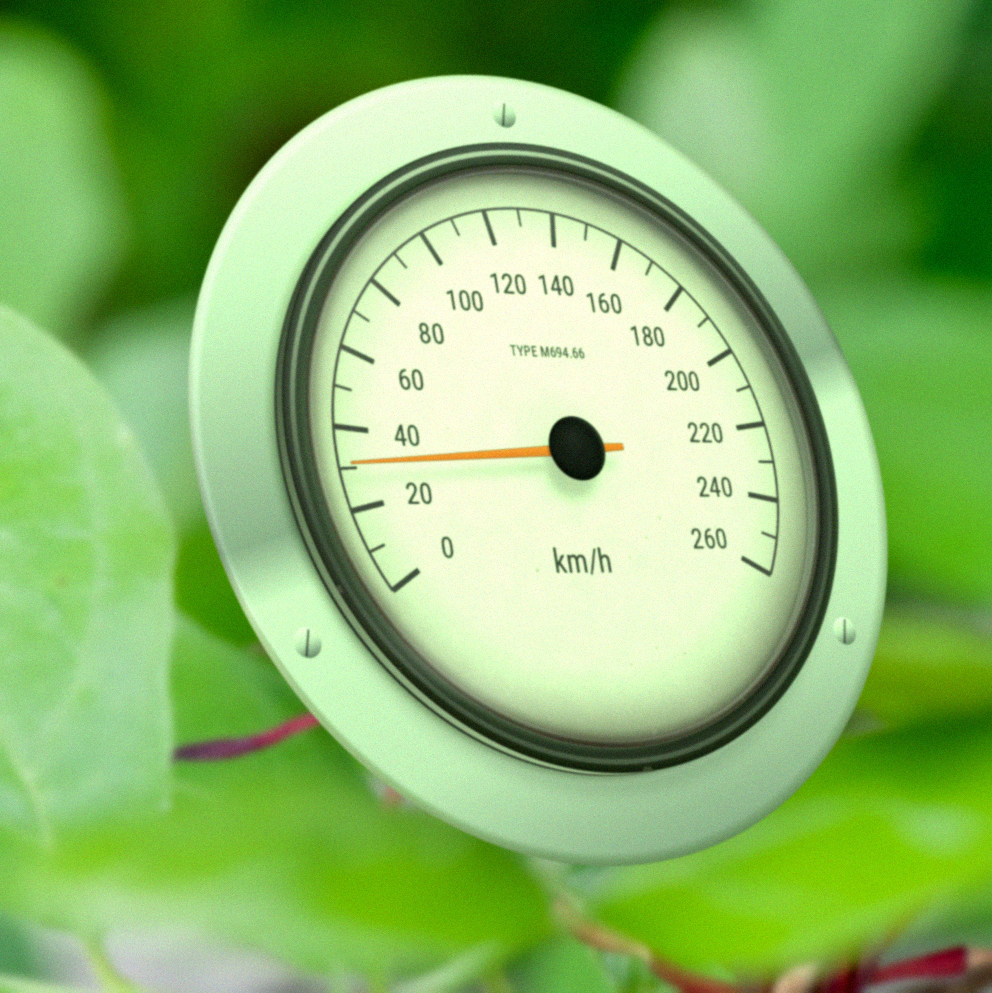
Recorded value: 30 km/h
